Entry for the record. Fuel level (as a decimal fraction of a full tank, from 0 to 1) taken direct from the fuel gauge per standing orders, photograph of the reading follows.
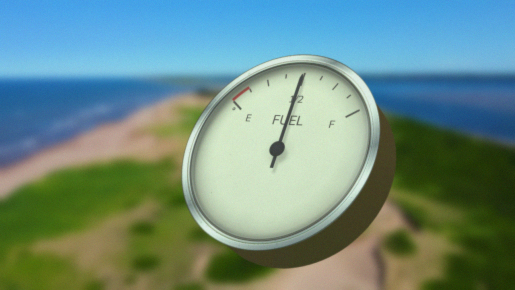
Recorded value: 0.5
